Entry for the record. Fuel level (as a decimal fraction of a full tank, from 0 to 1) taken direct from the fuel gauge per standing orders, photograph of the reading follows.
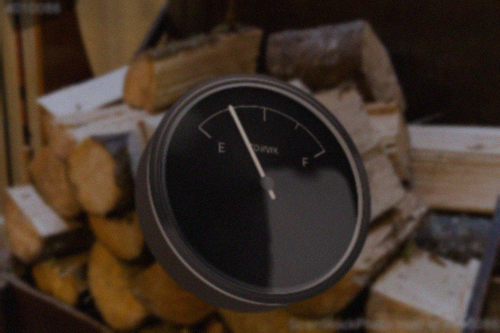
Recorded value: 0.25
